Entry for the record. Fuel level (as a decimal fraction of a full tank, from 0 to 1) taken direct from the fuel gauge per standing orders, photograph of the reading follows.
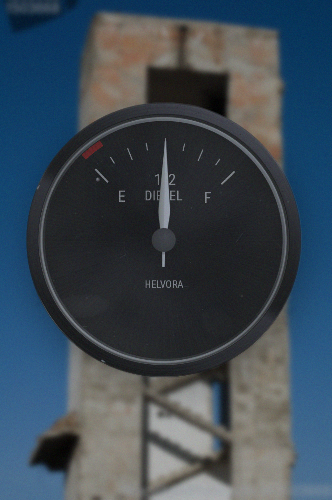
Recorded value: 0.5
